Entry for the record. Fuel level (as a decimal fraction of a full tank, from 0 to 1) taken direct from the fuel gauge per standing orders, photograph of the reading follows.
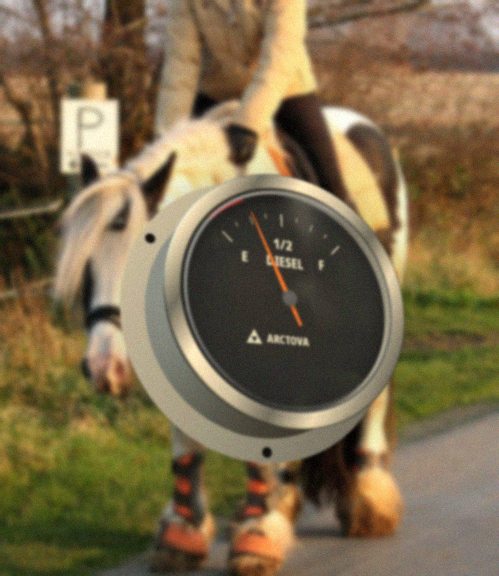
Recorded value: 0.25
